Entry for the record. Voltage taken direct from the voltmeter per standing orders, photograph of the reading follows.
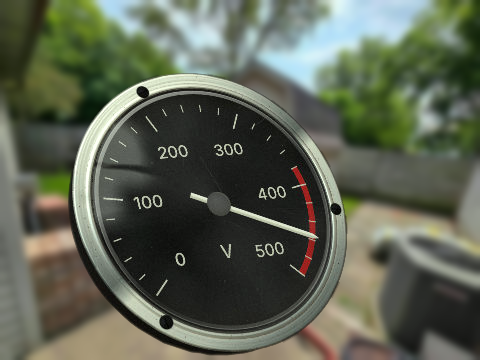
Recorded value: 460 V
